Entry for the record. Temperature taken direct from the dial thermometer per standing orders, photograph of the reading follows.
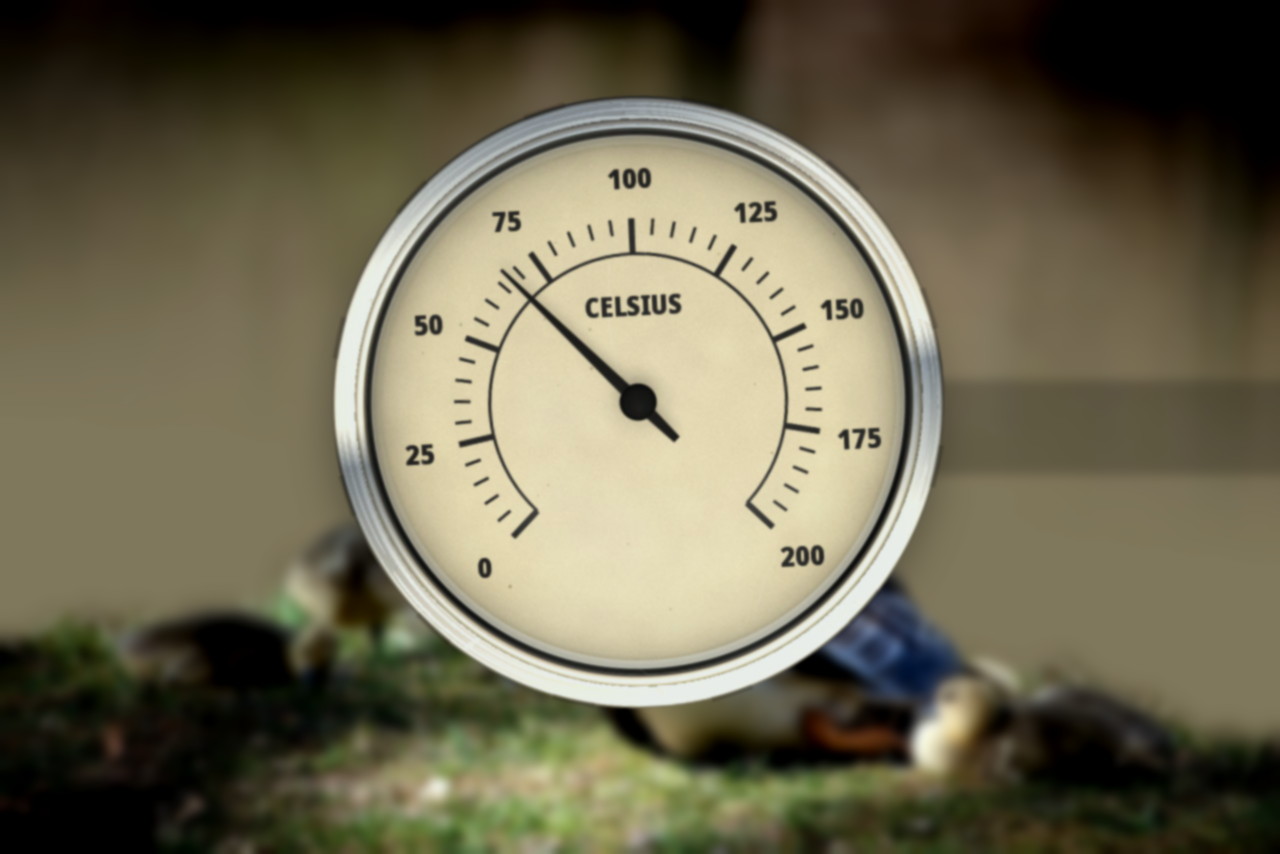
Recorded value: 67.5 °C
